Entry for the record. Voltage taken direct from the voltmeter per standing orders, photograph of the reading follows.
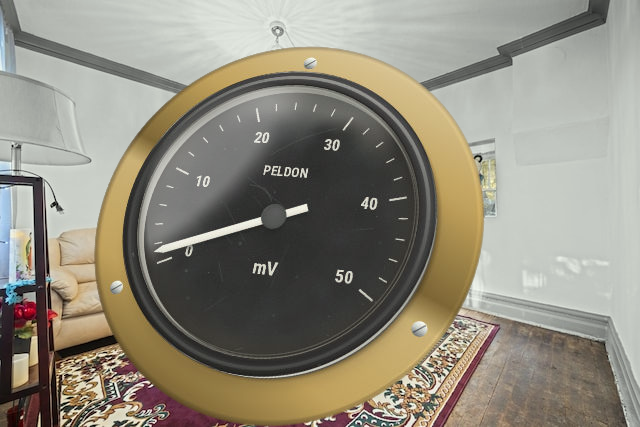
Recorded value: 1 mV
